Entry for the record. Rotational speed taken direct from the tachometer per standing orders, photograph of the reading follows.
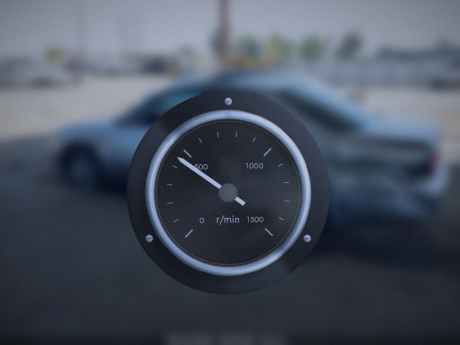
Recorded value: 450 rpm
